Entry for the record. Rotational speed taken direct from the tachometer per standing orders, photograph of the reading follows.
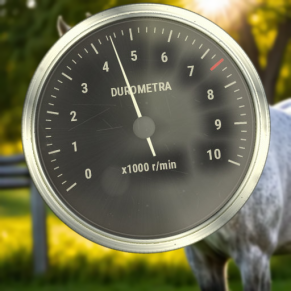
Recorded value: 4500 rpm
